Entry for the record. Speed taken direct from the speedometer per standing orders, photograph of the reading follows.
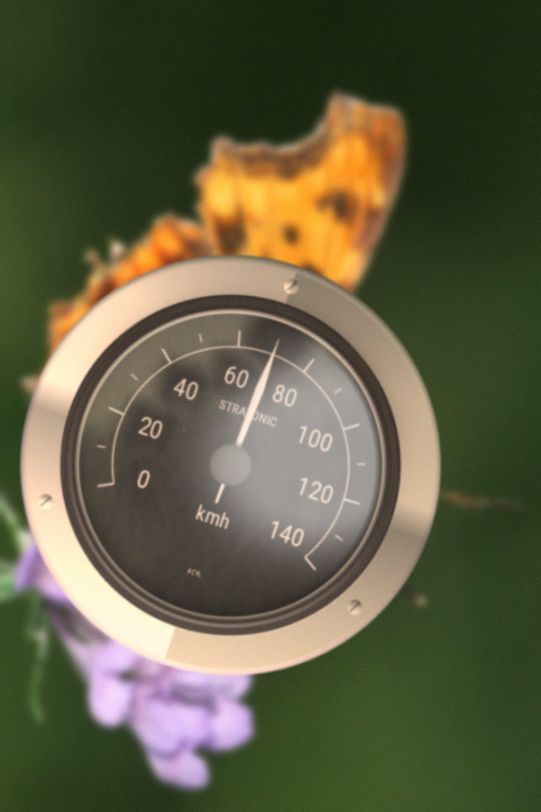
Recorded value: 70 km/h
